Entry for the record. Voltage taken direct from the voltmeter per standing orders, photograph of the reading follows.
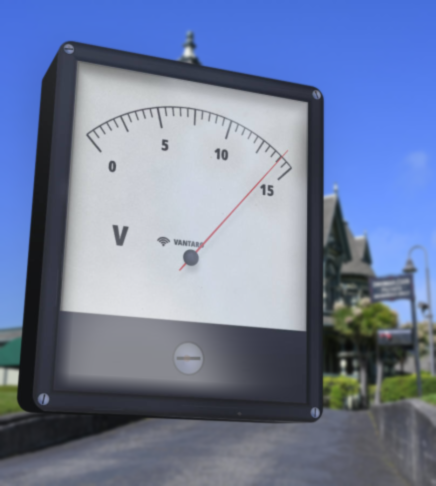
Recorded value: 14 V
